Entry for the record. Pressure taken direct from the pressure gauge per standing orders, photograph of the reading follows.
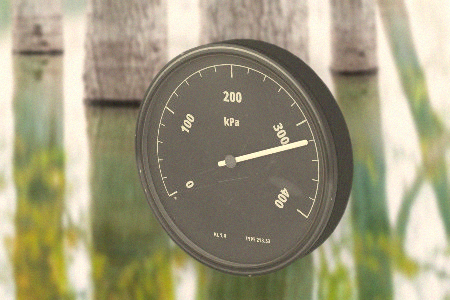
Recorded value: 320 kPa
